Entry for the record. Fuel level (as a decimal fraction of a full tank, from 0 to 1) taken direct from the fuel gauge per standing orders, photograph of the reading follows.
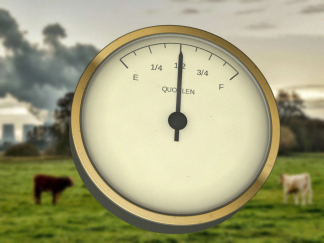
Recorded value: 0.5
